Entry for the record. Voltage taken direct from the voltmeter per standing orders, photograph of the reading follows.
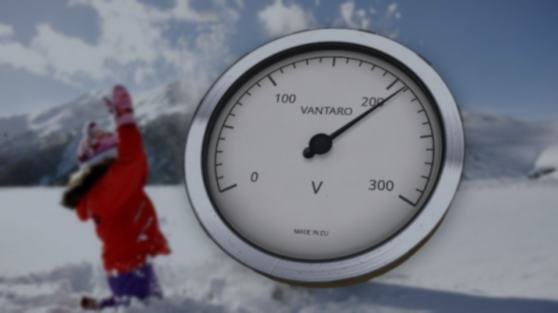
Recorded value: 210 V
